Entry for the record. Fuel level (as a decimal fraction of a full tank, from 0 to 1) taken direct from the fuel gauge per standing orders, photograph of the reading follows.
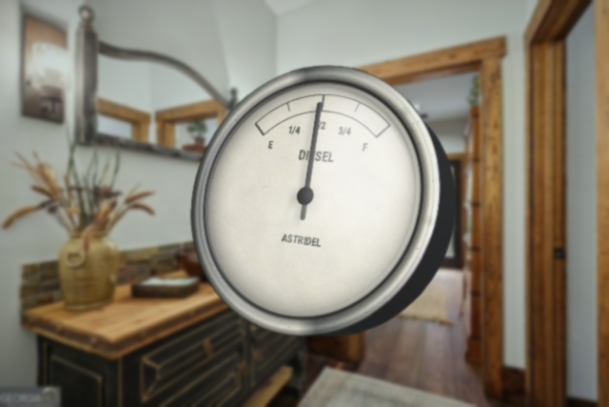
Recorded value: 0.5
